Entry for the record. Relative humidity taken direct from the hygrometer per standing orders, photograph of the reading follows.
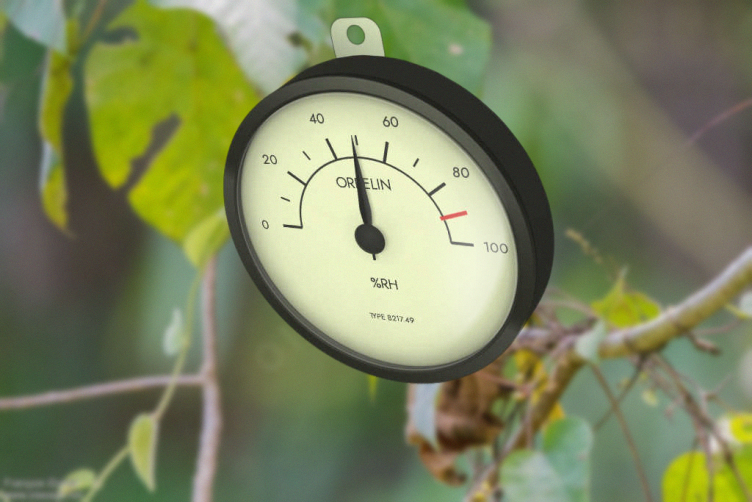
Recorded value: 50 %
